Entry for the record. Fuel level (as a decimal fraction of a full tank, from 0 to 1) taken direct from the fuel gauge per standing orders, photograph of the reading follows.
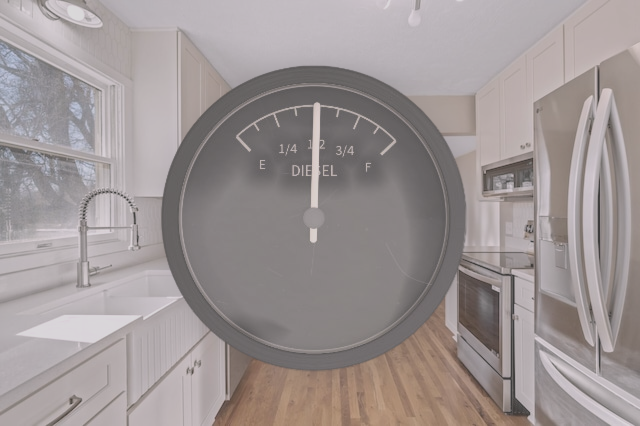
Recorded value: 0.5
